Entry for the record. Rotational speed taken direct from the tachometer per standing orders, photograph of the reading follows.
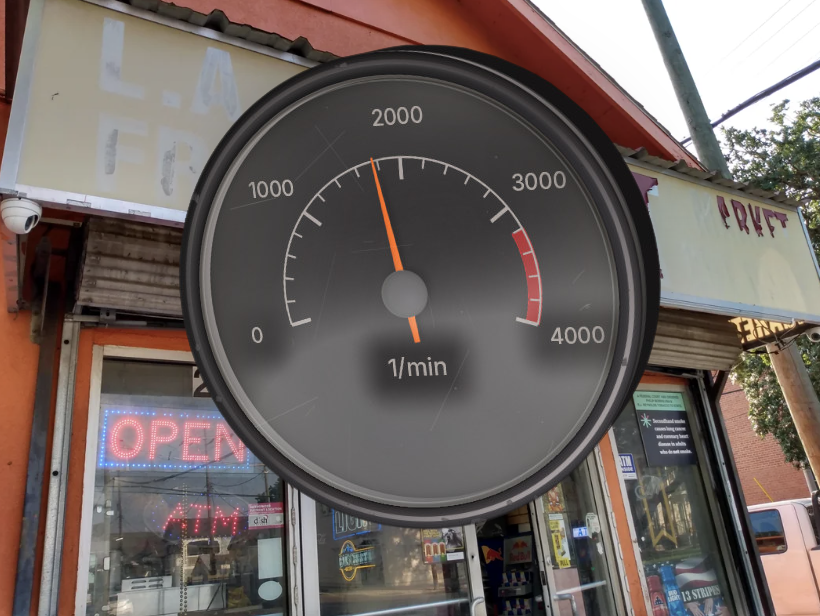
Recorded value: 1800 rpm
